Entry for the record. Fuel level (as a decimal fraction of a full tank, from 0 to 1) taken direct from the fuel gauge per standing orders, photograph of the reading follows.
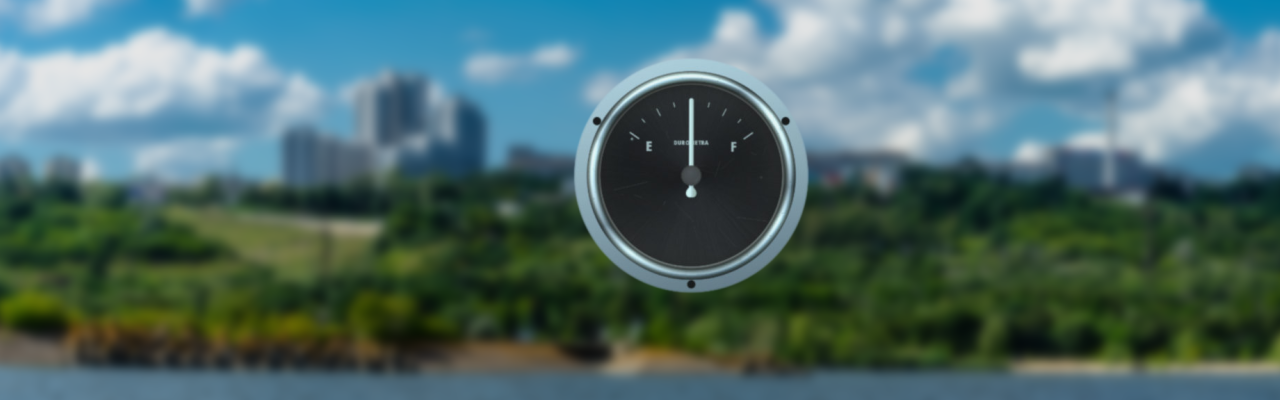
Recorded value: 0.5
